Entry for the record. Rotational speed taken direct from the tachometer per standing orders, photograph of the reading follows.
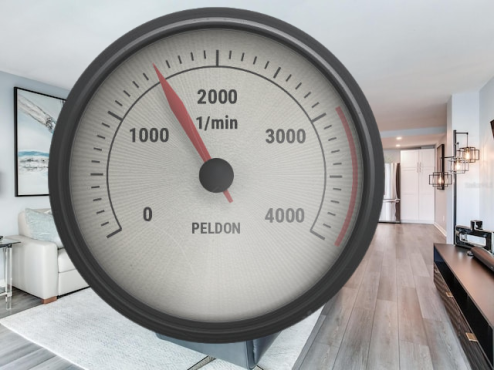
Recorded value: 1500 rpm
